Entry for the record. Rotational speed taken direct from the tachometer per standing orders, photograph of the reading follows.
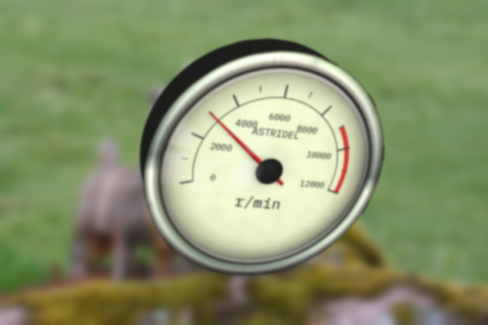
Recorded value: 3000 rpm
